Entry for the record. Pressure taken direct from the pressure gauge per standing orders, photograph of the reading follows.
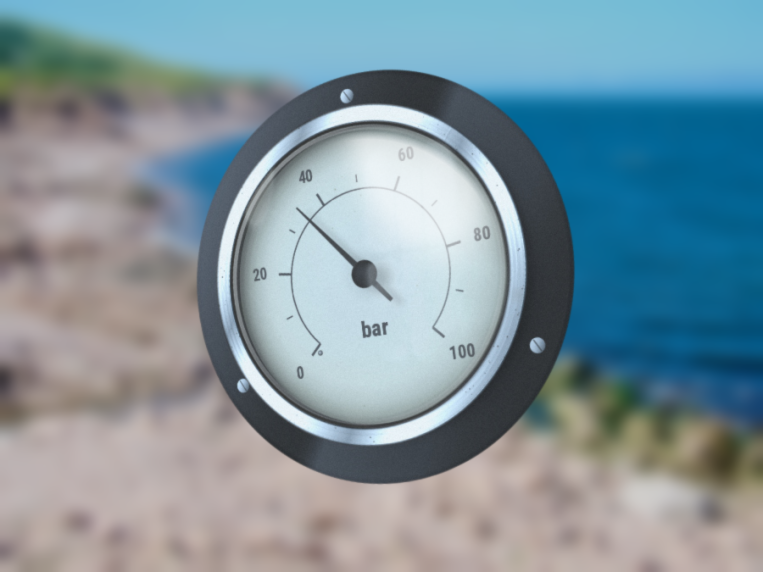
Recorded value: 35 bar
